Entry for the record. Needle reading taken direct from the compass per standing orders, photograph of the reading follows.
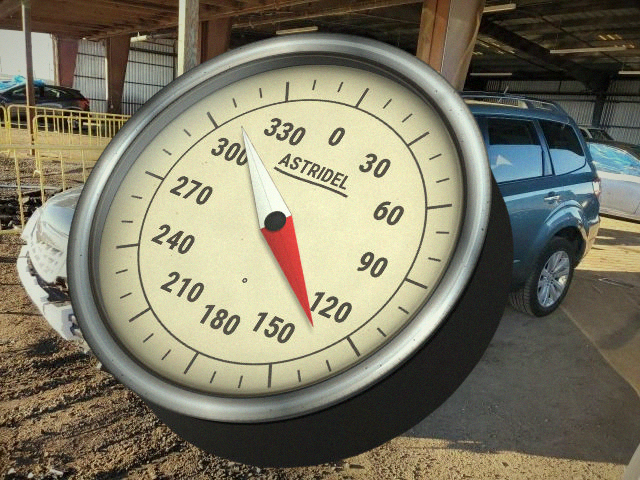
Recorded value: 130 °
